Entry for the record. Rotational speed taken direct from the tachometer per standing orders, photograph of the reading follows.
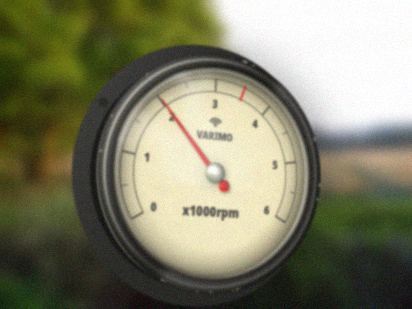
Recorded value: 2000 rpm
